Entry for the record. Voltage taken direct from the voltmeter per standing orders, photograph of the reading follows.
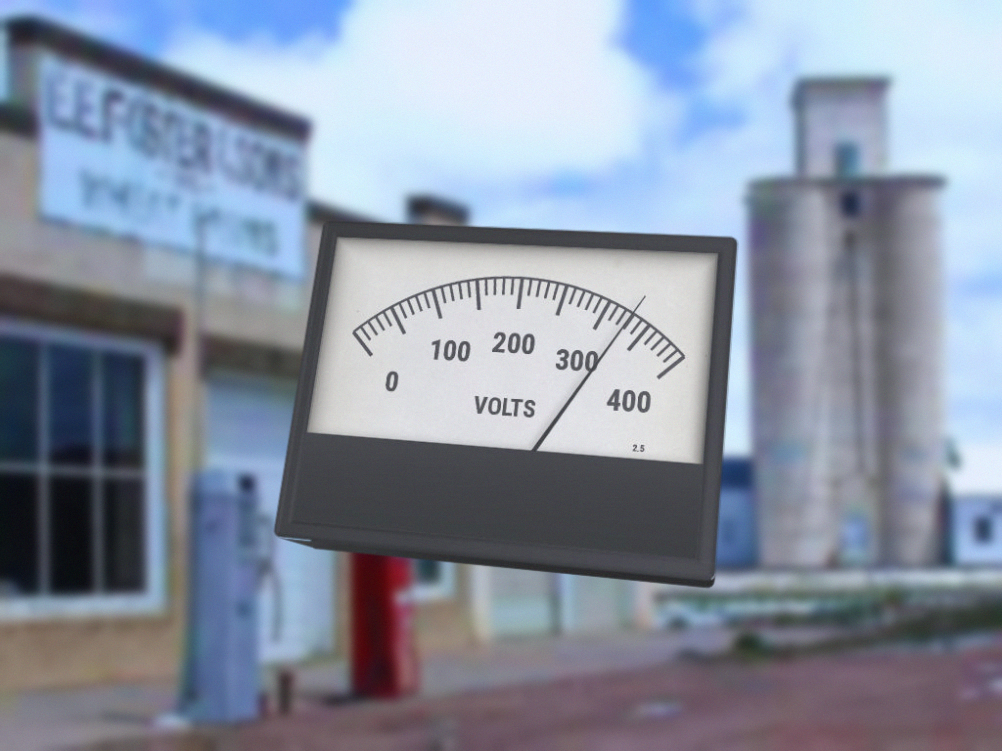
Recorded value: 330 V
